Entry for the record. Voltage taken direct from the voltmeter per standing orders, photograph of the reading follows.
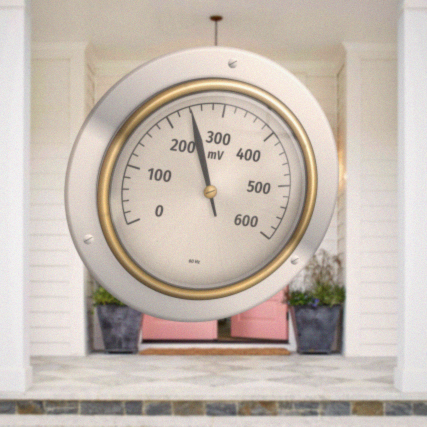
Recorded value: 240 mV
